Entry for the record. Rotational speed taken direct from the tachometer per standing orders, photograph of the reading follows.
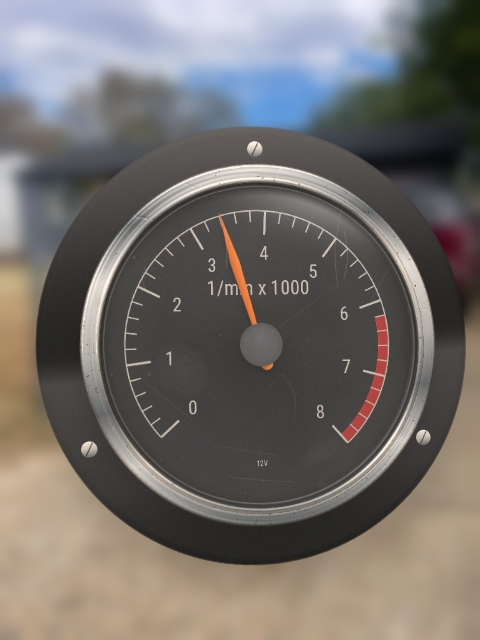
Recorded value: 3400 rpm
